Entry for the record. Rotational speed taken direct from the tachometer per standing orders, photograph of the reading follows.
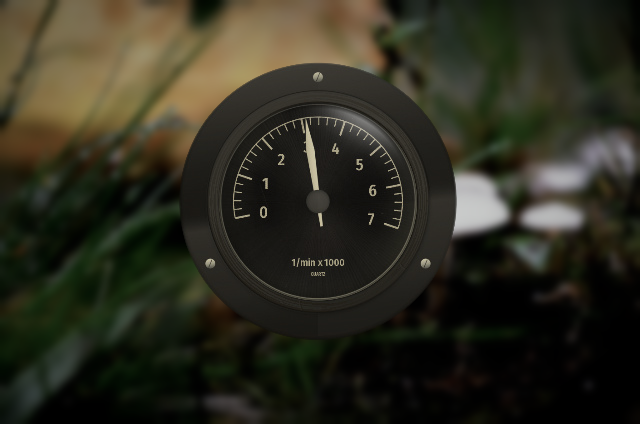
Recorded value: 3100 rpm
